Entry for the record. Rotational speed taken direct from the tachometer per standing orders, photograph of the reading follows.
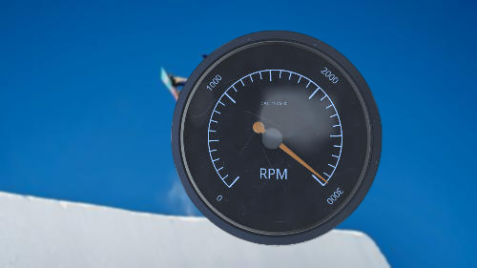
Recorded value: 2950 rpm
